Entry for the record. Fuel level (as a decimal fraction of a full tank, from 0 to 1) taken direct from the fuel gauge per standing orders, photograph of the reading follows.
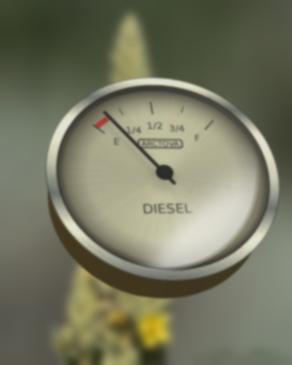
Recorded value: 0.125
